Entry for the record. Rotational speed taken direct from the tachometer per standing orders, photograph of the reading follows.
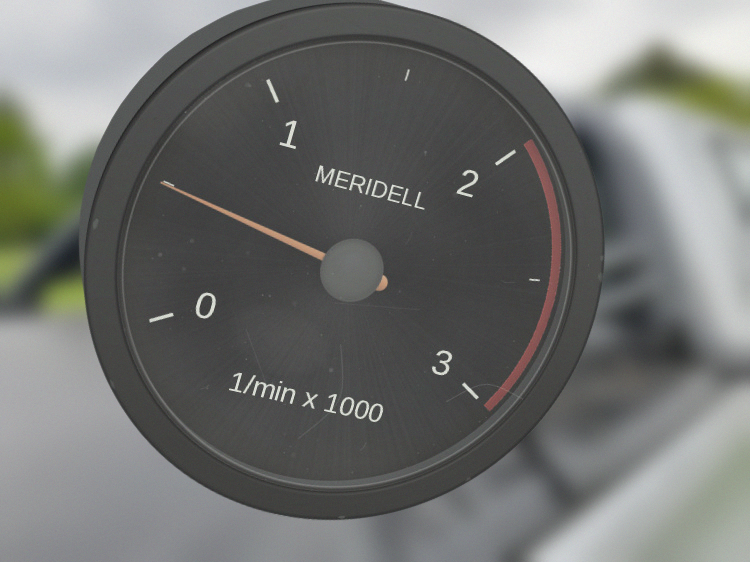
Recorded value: 500 rpm
